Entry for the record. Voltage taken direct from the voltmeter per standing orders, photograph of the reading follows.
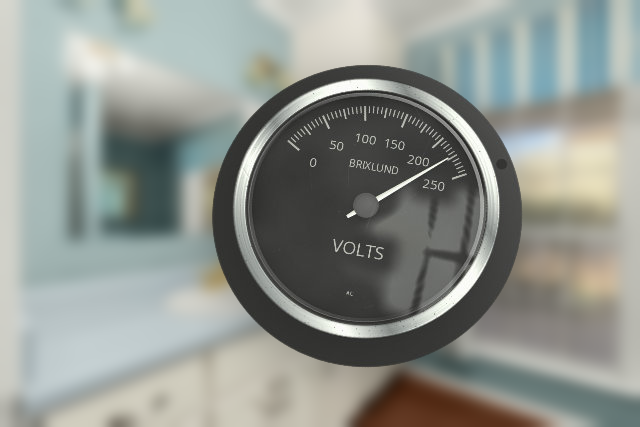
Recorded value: 225 V
